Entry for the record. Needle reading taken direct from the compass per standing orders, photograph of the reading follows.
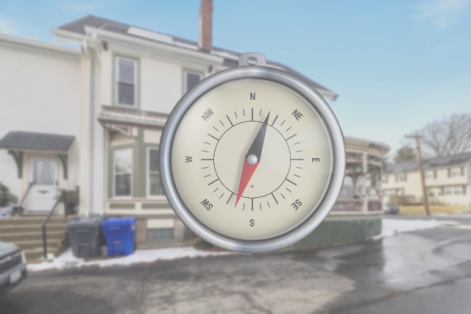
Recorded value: 200 °
